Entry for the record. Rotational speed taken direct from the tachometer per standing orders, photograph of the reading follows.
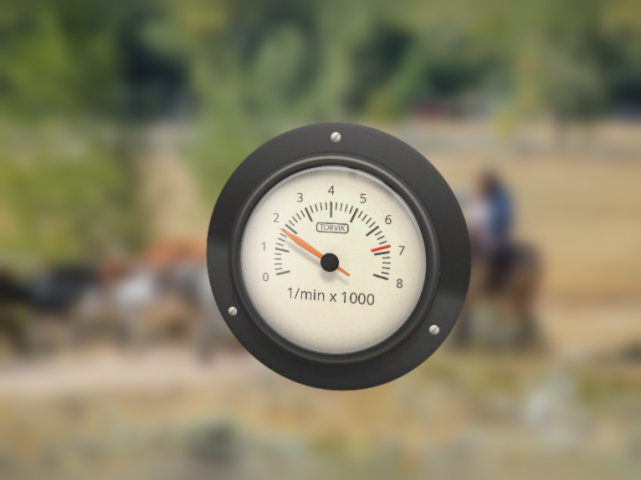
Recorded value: 1800 rpm
